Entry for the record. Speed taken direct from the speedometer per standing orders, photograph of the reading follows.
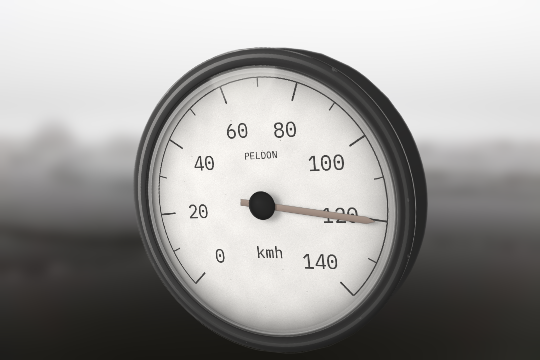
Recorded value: 120 km/h
